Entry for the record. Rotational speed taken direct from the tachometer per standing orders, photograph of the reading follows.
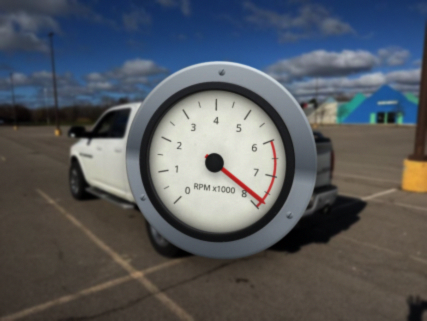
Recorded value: 7750 rpm
